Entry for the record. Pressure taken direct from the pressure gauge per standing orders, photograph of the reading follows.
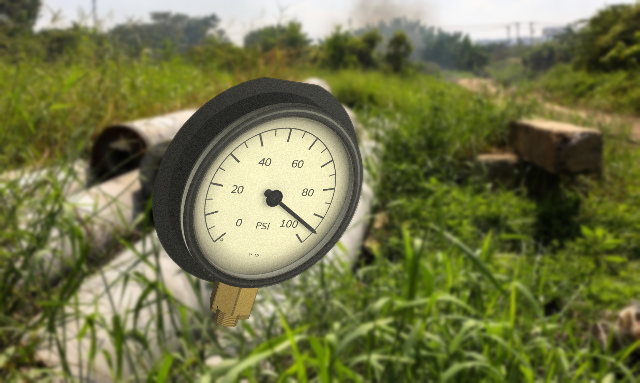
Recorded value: 95 psi
